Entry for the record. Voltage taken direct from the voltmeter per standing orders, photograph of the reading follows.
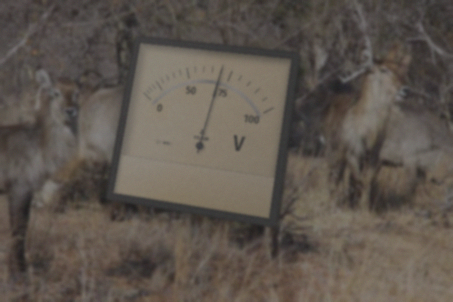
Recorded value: 70 V
